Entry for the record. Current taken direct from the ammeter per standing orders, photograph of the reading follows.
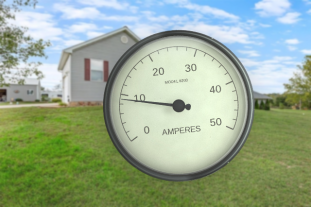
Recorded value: 9 A
